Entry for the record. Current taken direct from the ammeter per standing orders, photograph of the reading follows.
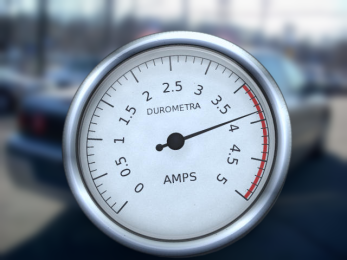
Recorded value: 3.9 A
